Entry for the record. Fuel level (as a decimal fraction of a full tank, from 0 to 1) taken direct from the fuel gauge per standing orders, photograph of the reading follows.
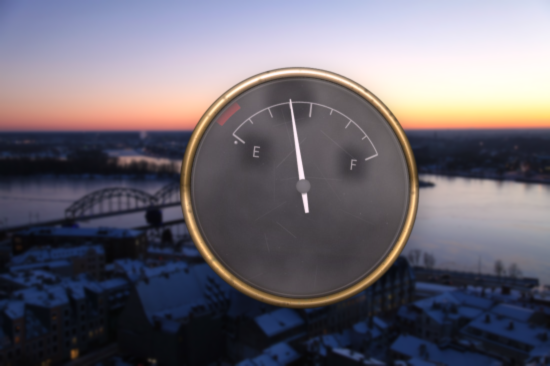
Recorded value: 0.375
